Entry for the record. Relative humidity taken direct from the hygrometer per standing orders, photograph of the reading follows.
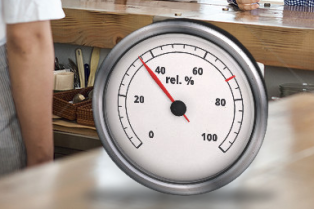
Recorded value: 36 %
